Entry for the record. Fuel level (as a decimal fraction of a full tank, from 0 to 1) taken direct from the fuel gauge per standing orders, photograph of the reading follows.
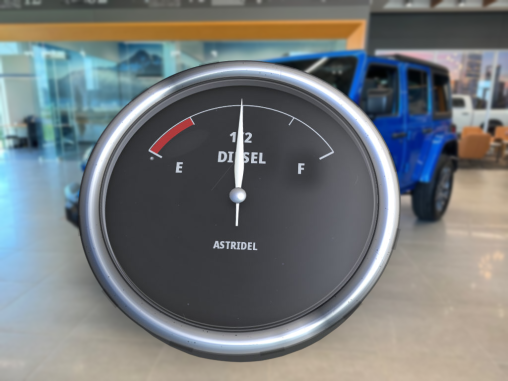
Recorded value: 0.5
